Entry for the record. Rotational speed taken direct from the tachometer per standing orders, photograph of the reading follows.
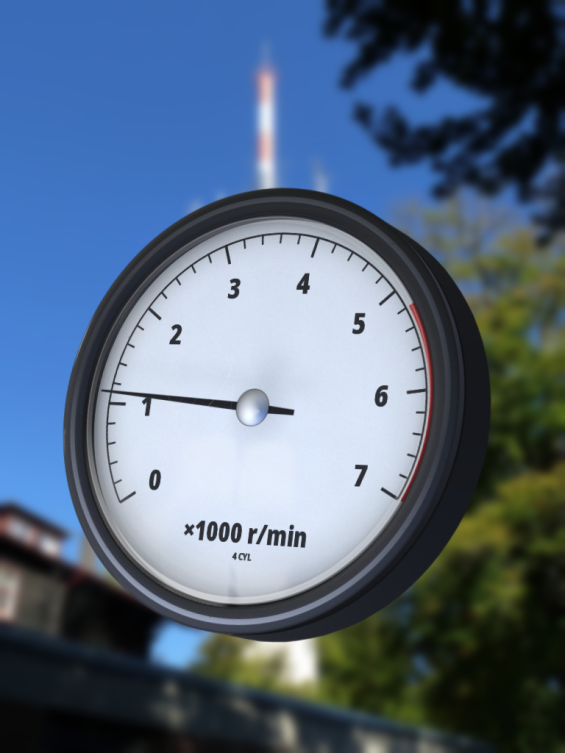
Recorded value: 1100 rpm
